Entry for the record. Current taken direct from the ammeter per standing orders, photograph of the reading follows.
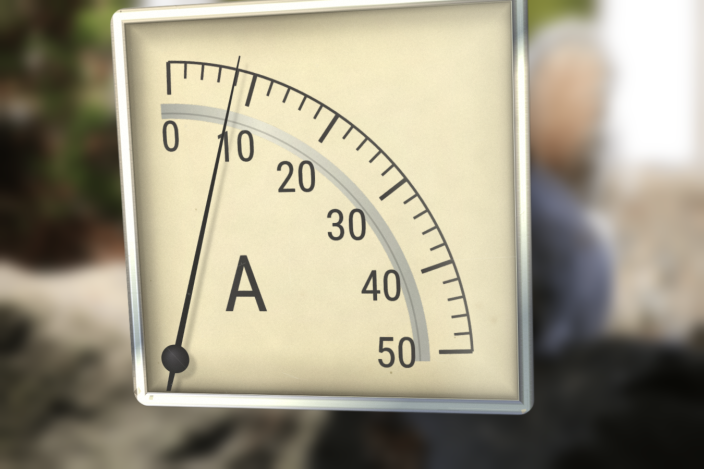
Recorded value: 8 A
